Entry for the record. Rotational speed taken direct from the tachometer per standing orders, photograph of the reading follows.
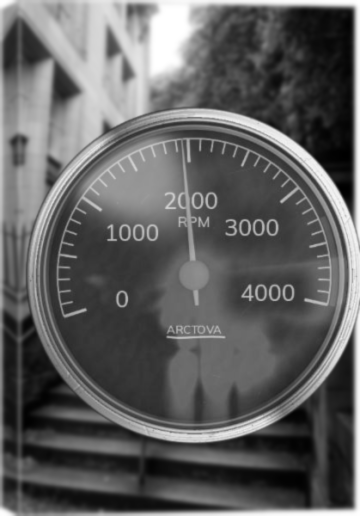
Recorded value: 1950 rpm
